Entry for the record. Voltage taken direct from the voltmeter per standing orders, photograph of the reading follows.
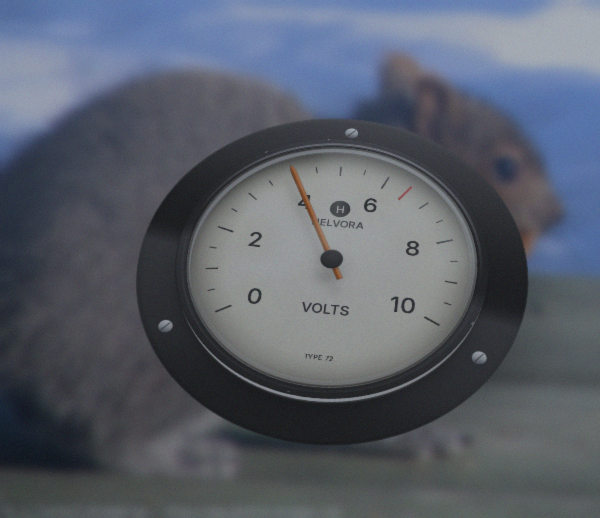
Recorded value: 4 V
